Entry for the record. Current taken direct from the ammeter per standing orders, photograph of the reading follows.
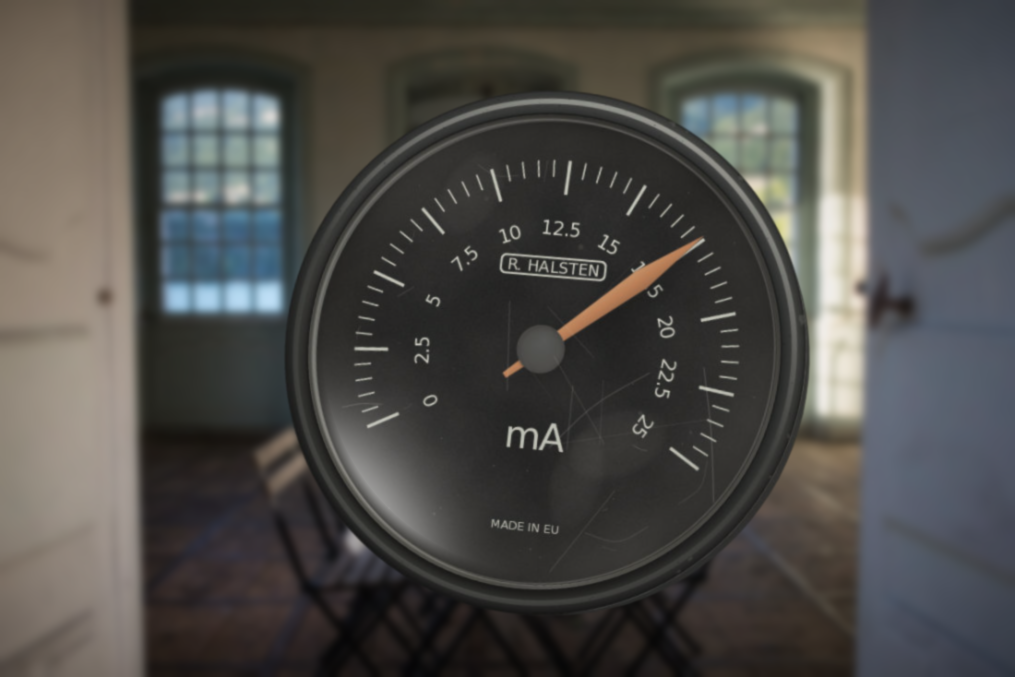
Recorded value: 17.5 mA
